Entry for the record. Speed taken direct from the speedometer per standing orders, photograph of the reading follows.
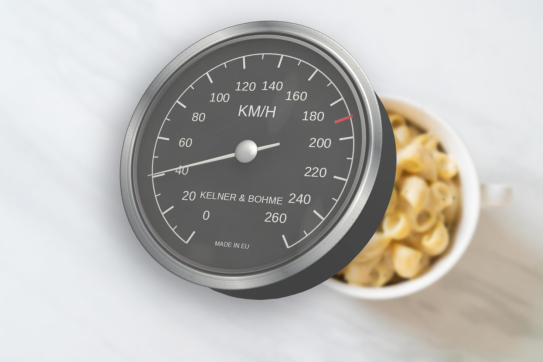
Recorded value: 40 km/h
